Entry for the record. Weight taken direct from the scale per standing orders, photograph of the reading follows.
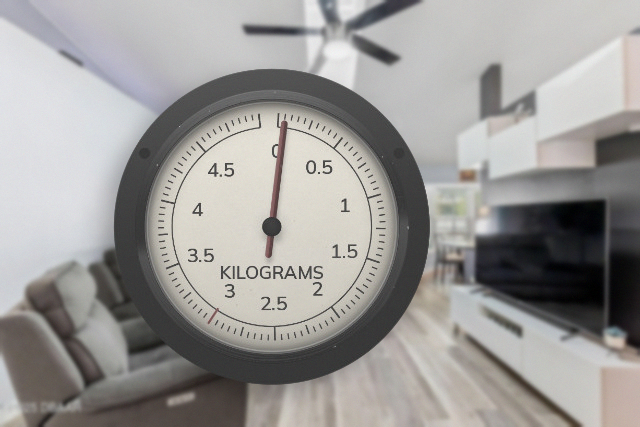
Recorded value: 0.05 kg
